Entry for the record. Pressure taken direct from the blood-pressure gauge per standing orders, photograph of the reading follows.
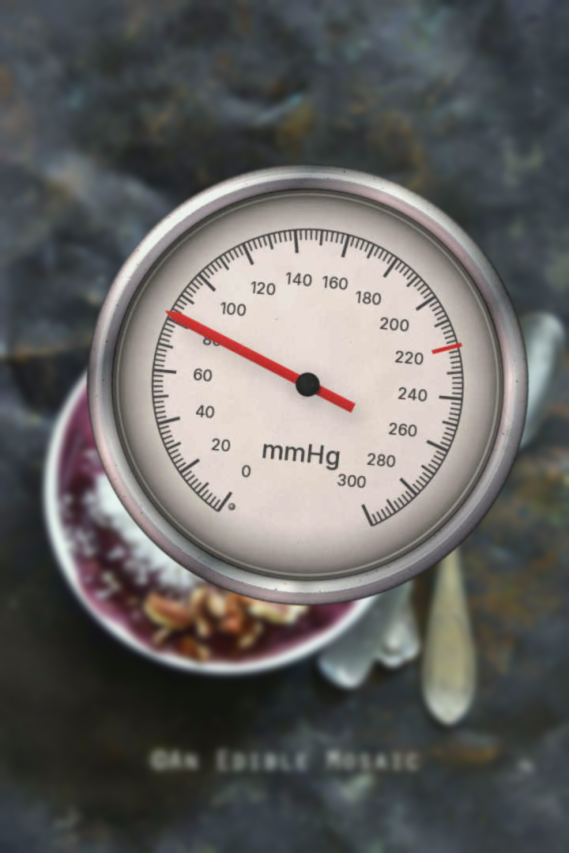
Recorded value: 82 mmHg
